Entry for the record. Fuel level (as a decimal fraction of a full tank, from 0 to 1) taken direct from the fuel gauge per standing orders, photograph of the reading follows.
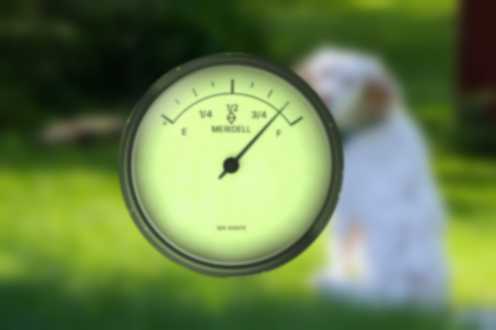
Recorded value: 0.875
